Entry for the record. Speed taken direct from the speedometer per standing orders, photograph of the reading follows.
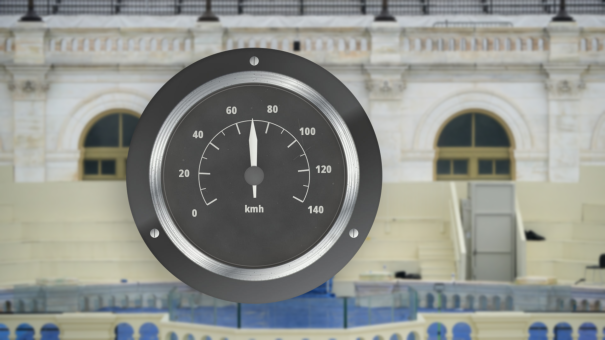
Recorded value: 70 km/h
